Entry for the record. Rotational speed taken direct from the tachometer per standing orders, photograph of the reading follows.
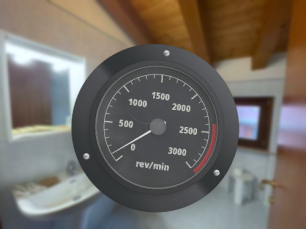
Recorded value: 100 rpm
